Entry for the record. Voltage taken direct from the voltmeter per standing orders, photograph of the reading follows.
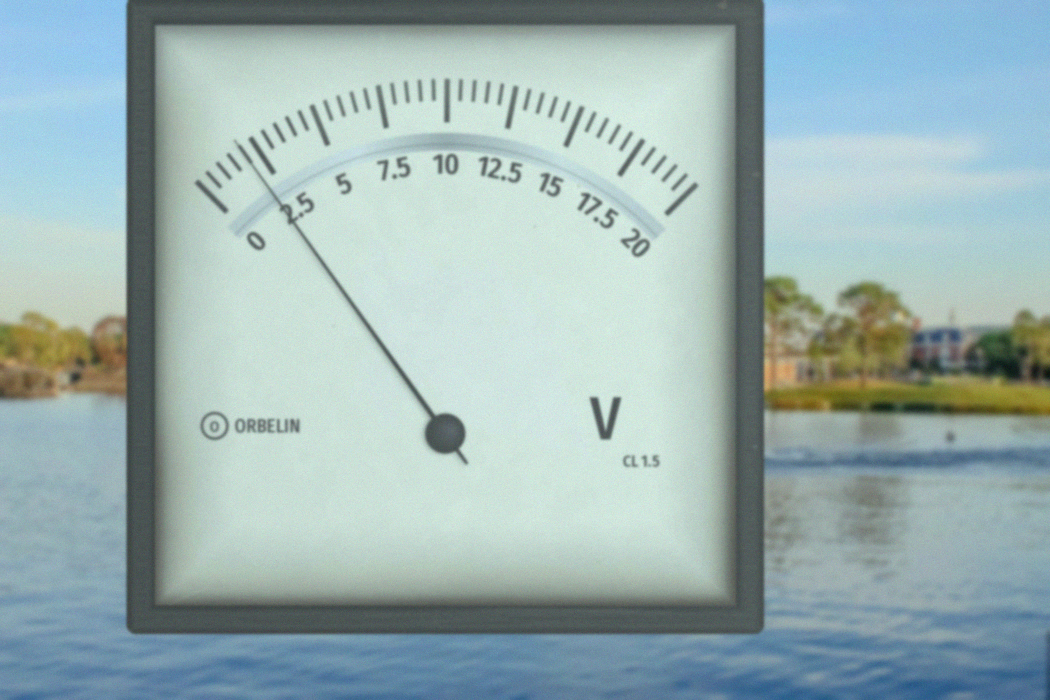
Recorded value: 2 V
